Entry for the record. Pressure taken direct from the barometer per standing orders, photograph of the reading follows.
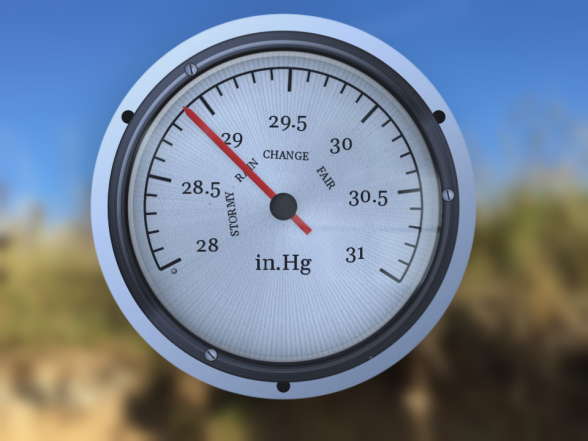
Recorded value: 28.9 inHg
